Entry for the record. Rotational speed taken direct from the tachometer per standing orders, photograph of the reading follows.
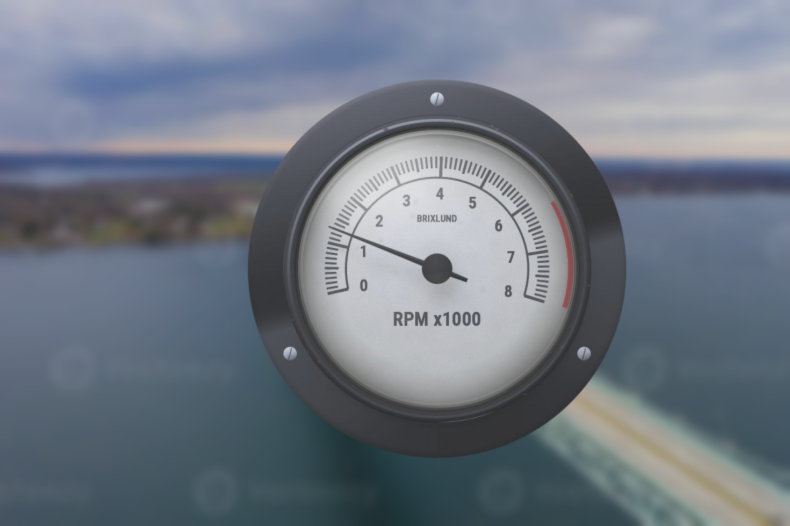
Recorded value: 1300 rpm
